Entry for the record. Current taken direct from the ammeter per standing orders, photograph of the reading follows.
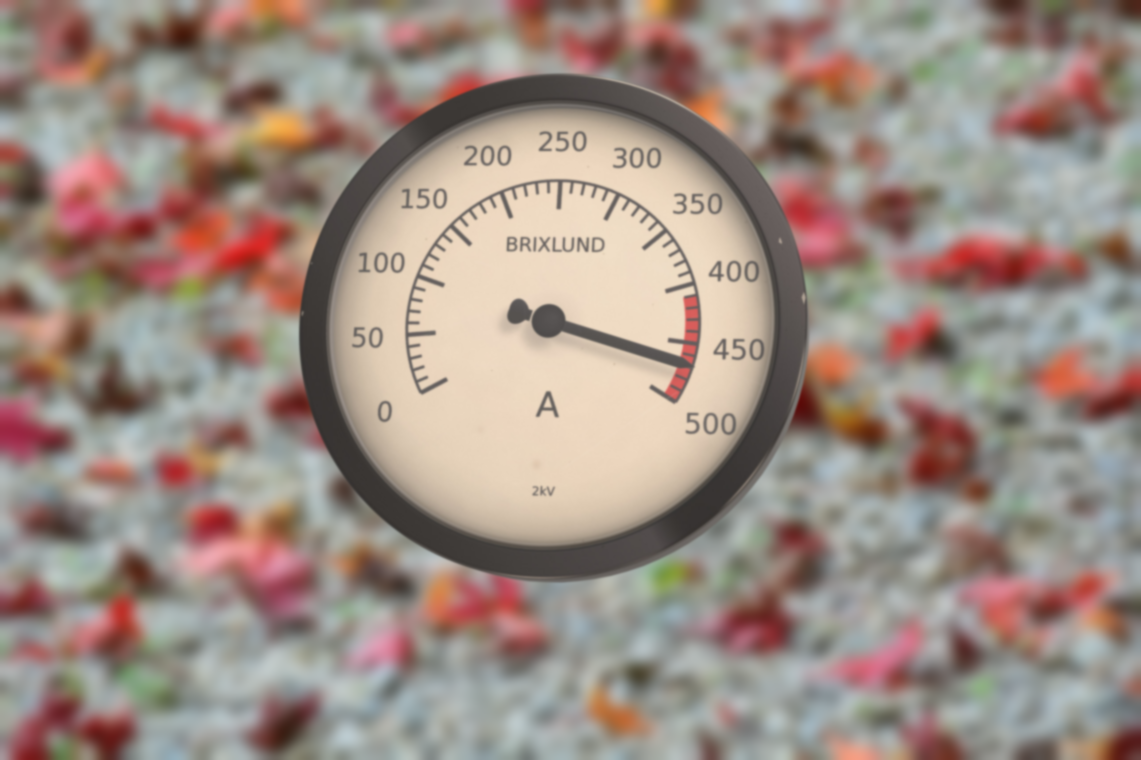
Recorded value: 470 A
